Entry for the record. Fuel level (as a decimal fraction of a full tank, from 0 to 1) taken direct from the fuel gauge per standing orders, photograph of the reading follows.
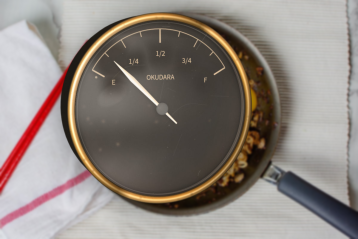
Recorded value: 0.125
